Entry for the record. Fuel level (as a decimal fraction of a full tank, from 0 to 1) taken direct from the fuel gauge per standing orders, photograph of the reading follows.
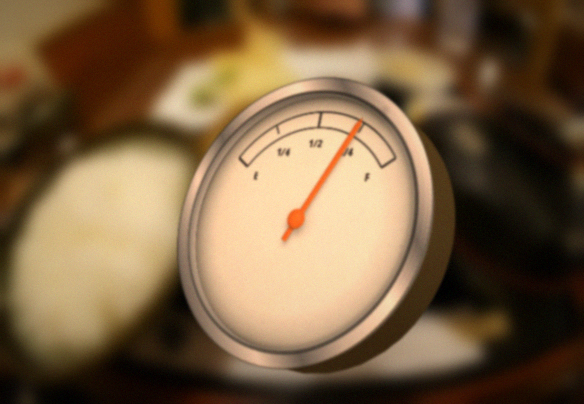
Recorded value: 0.75
